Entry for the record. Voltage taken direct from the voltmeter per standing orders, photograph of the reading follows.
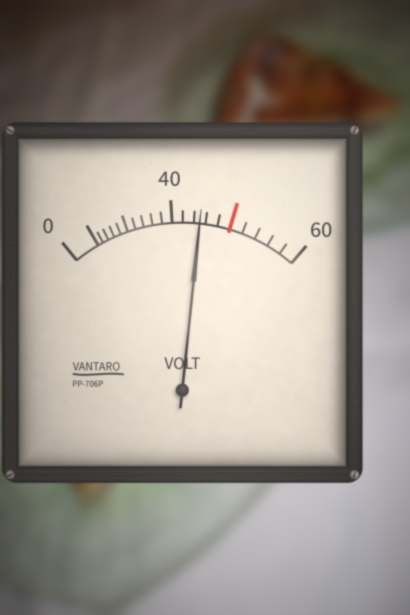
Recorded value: 45 V
